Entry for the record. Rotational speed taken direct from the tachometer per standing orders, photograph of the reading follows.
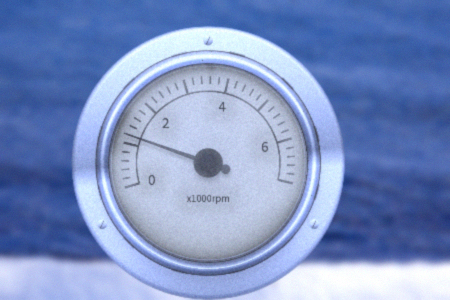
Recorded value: 1200 rpm
